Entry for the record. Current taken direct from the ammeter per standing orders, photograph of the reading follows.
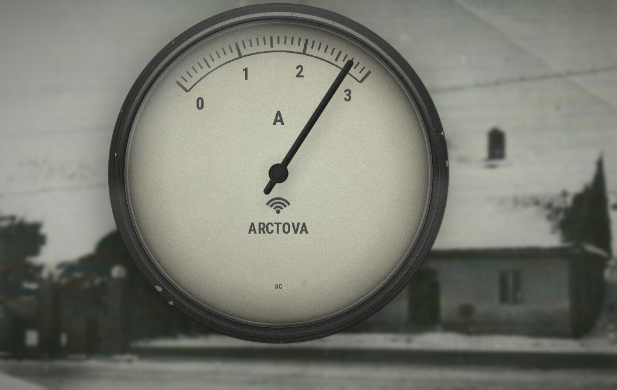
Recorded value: 2.7 A
